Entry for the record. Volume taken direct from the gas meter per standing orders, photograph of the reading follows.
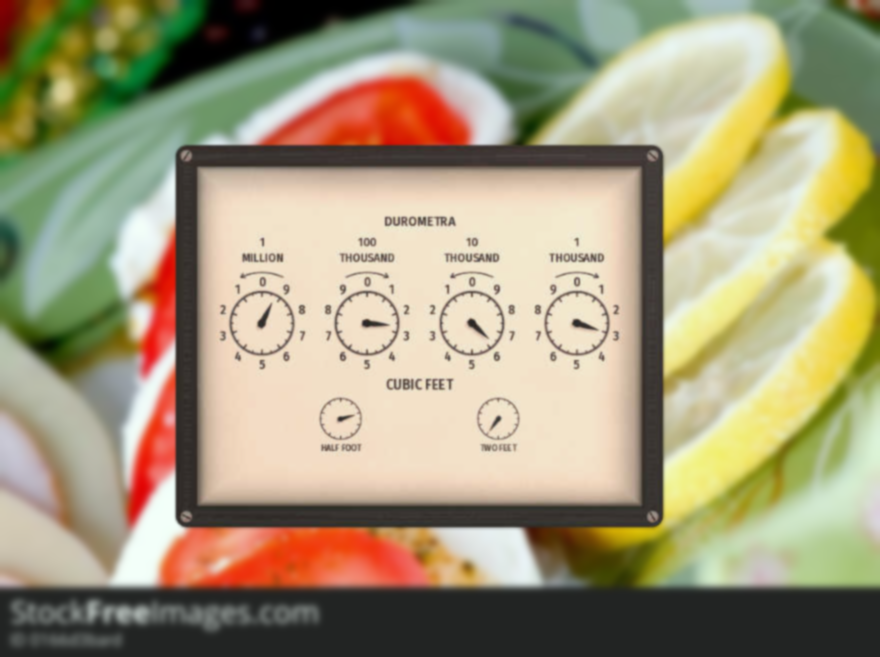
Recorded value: 926300 ft³
